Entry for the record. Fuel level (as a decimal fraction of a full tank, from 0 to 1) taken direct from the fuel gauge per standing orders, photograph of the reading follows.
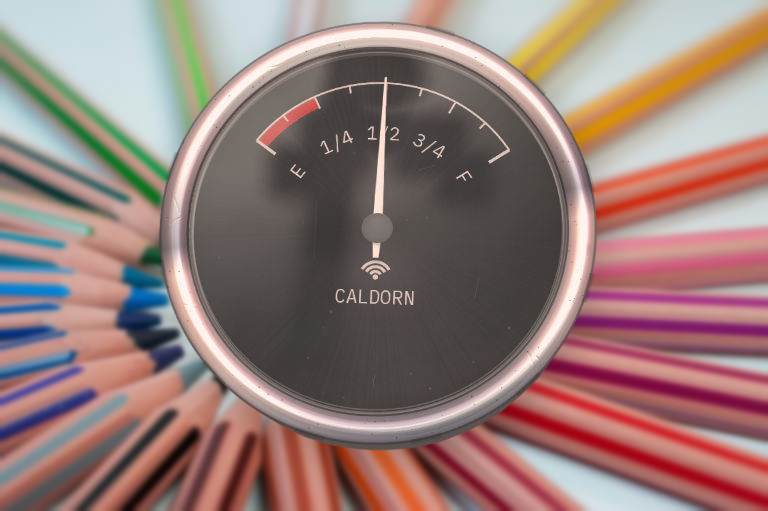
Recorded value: 0.5
